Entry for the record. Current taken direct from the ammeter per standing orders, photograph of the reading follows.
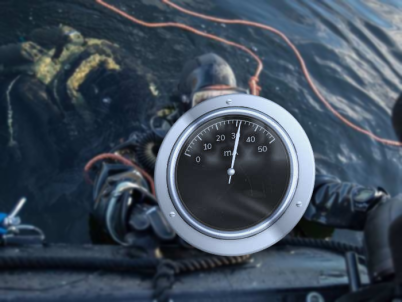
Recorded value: 32 mA
